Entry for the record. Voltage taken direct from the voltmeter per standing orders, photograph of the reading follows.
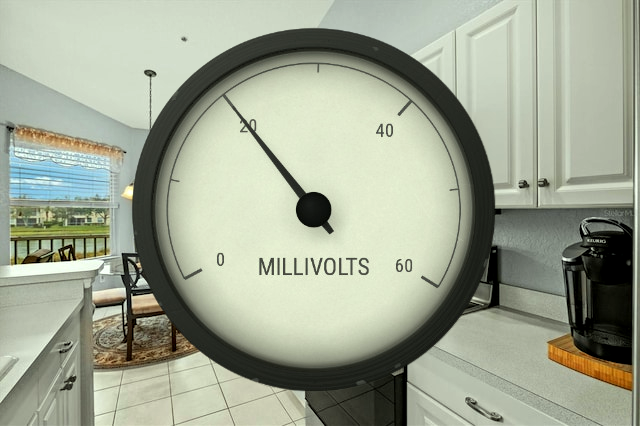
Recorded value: 20 mV
